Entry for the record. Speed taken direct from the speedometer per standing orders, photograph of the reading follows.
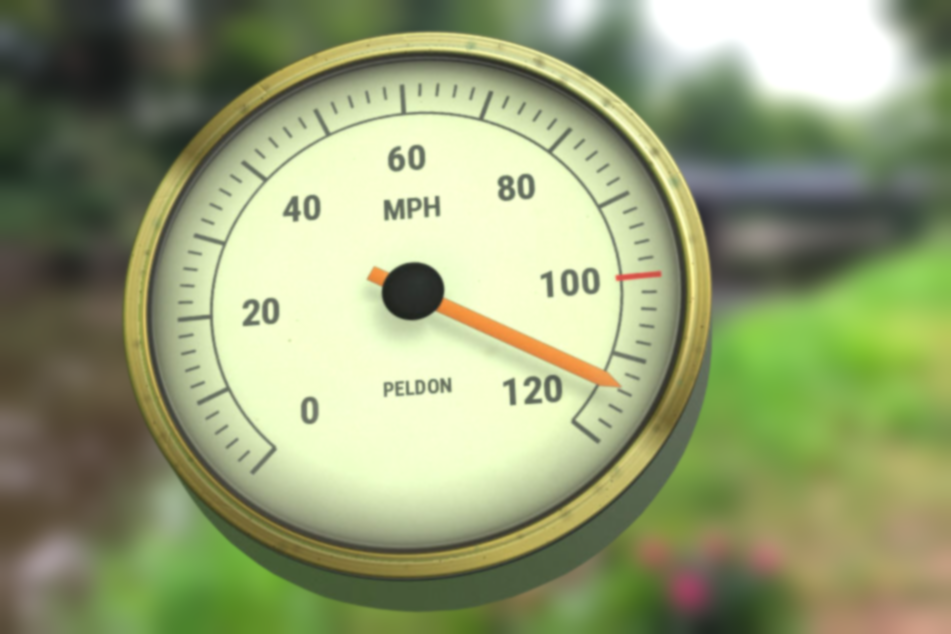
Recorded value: 114 mph
